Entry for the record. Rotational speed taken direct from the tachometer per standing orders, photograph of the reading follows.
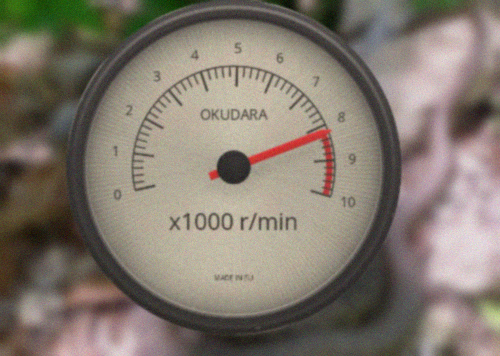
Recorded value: 8200 rpm
